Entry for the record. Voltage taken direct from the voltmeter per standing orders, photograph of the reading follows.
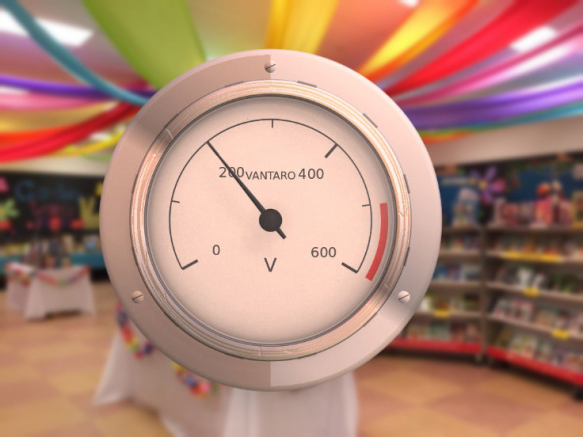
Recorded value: 200 V
